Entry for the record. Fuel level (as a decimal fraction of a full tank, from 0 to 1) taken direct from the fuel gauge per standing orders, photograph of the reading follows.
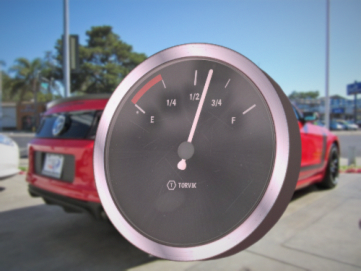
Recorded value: 0.625
